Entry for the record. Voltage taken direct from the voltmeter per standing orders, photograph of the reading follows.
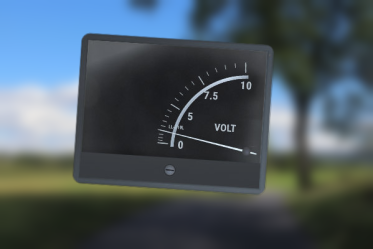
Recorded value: 2.5 V
